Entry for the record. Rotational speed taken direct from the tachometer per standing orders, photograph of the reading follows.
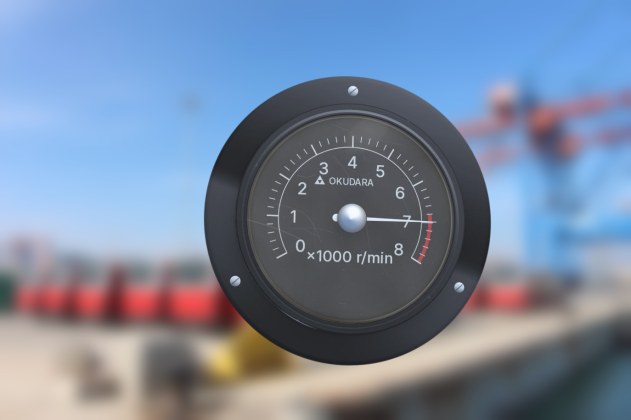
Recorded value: 7000 rpm
